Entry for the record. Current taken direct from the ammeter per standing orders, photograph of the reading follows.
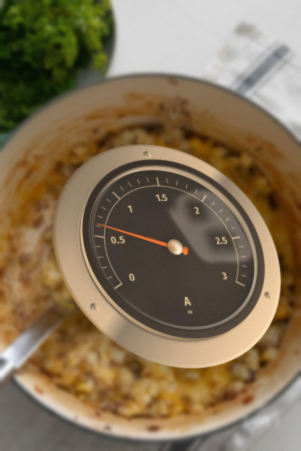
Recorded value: 0.6 A
